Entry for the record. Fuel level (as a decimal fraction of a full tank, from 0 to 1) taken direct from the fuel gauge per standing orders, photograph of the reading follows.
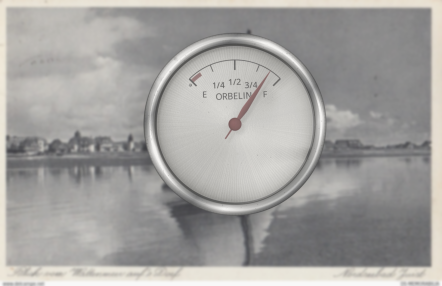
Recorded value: 0.875
